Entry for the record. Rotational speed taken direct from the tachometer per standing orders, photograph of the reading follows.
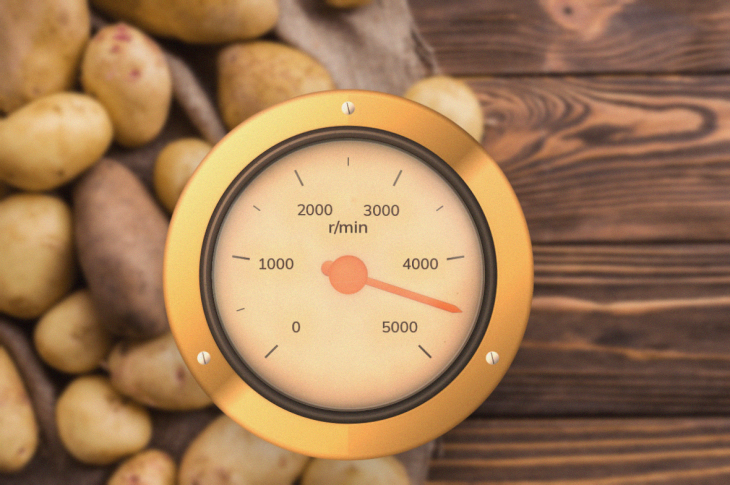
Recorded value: 4500 rpm
